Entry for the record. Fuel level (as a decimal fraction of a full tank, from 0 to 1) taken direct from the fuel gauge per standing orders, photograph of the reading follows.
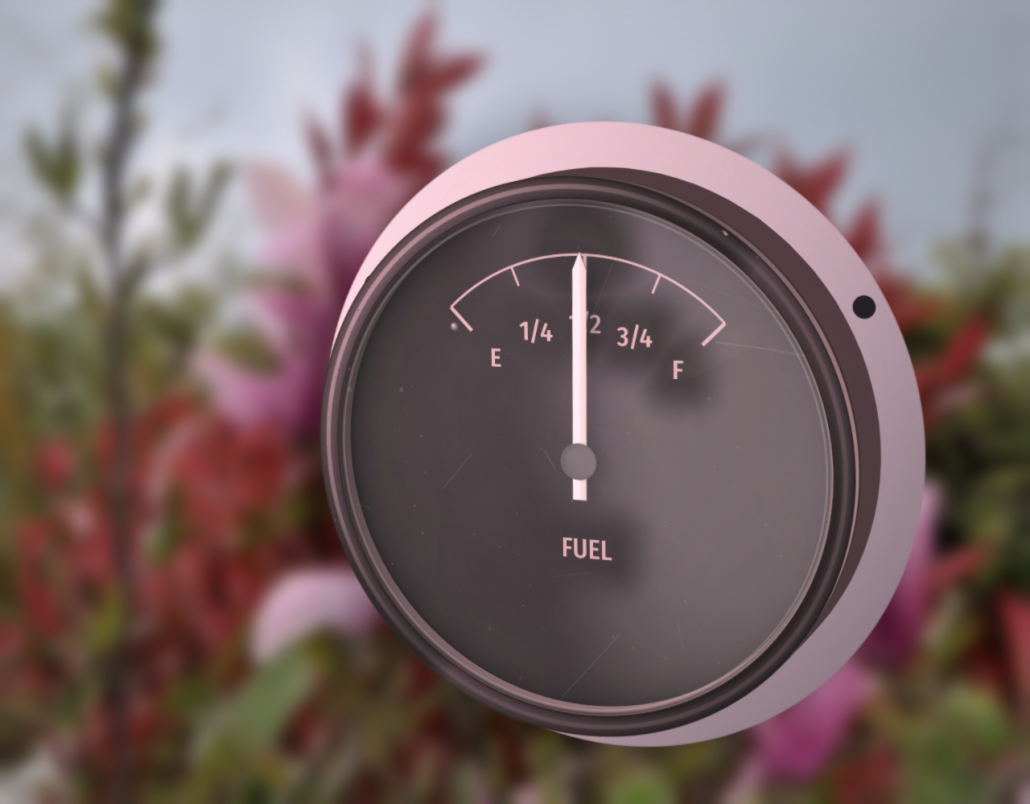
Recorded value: 0.5
